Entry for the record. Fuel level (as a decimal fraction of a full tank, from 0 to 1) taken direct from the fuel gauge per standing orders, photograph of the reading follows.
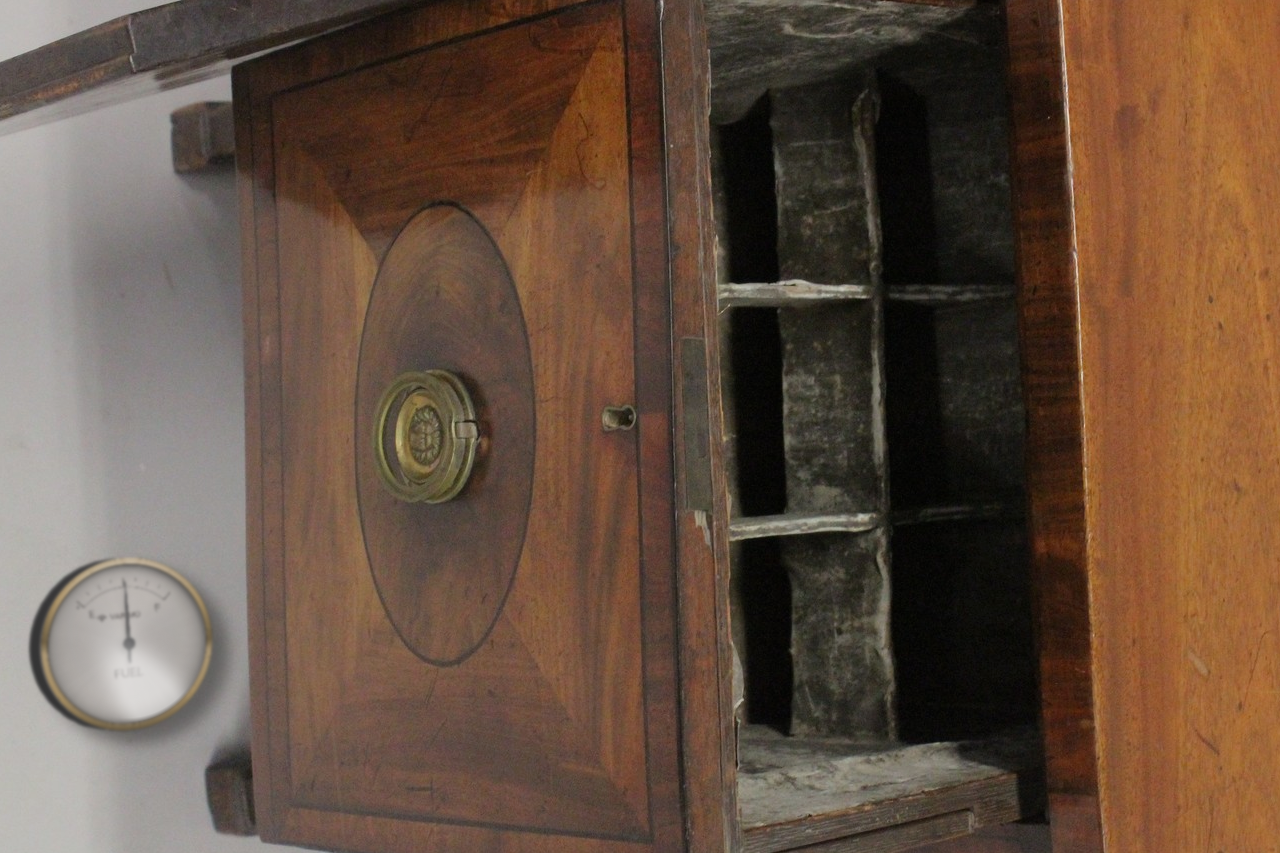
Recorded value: 0.5
